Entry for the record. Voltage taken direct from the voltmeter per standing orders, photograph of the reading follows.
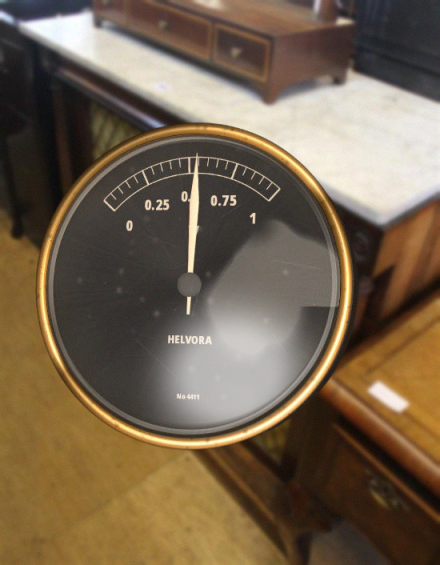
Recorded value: 0.55 V
